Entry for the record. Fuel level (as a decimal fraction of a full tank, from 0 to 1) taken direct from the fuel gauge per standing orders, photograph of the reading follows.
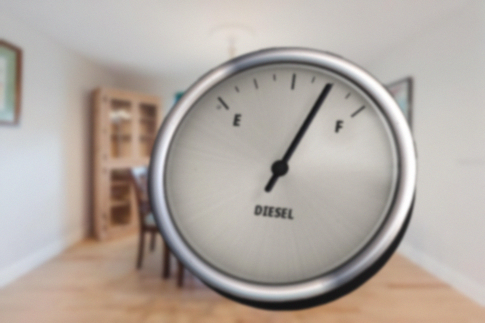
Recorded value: 0.75
